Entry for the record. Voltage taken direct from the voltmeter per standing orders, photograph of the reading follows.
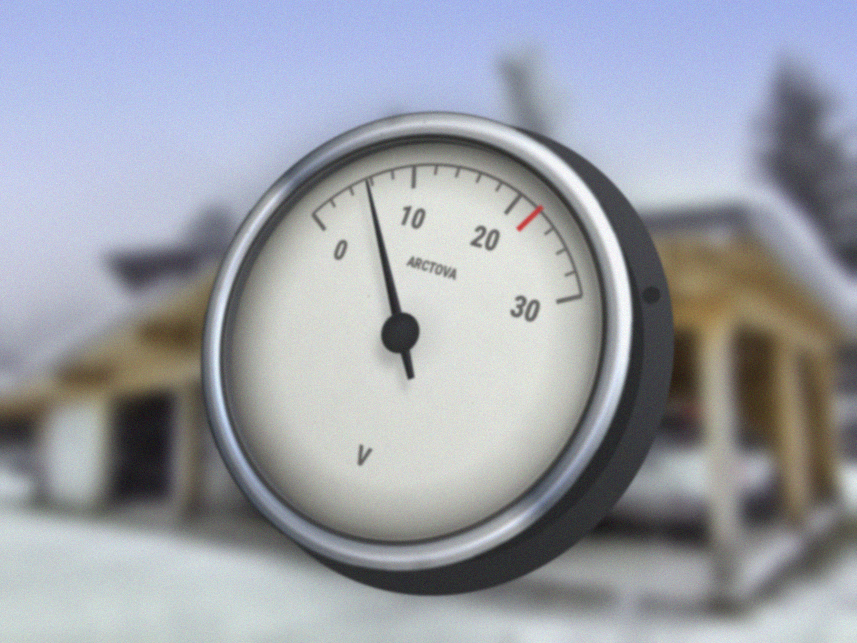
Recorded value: 6 V
